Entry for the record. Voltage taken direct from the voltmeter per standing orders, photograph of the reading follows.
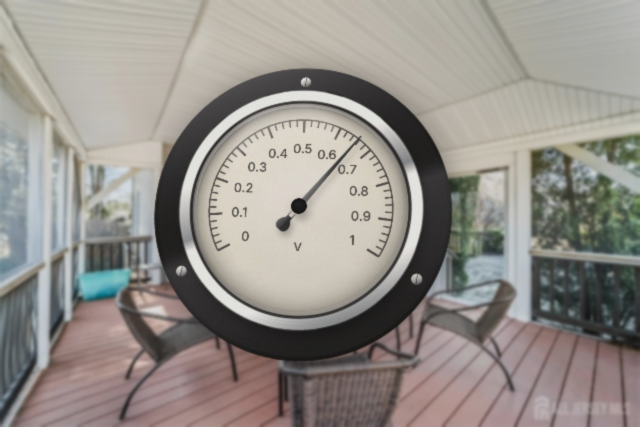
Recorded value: 0.66 V
